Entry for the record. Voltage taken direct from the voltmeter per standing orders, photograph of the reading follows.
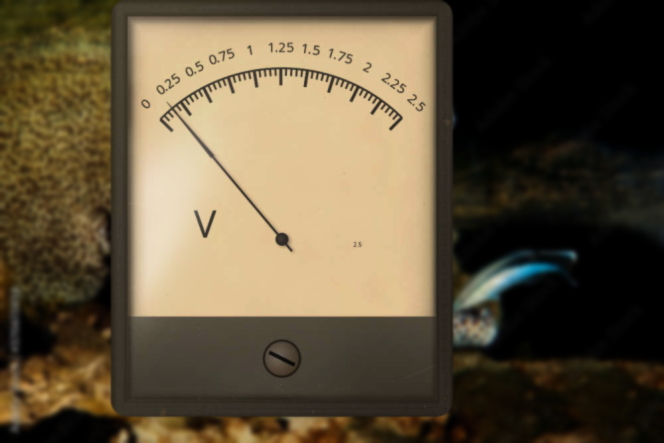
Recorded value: 0.15 V
